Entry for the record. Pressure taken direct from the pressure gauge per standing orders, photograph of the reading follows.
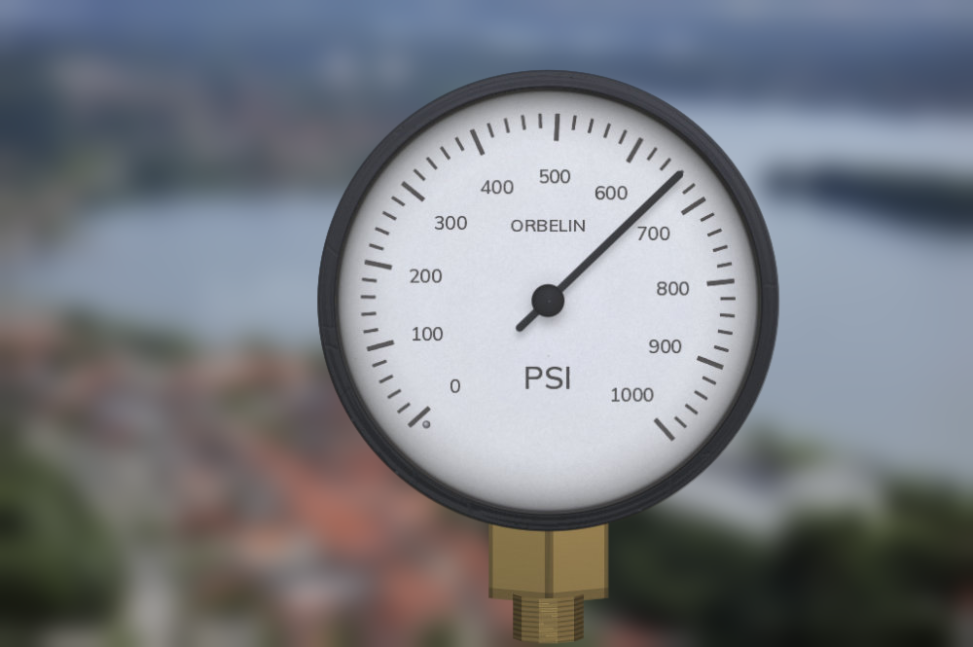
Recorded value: 660 psi
